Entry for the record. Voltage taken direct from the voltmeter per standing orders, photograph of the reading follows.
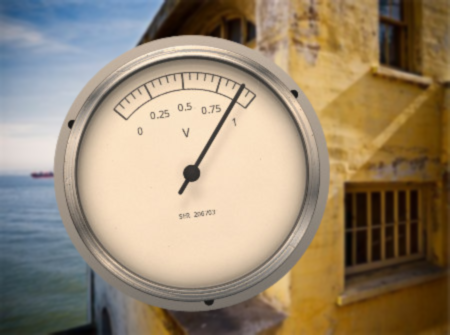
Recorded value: 0.9 V
